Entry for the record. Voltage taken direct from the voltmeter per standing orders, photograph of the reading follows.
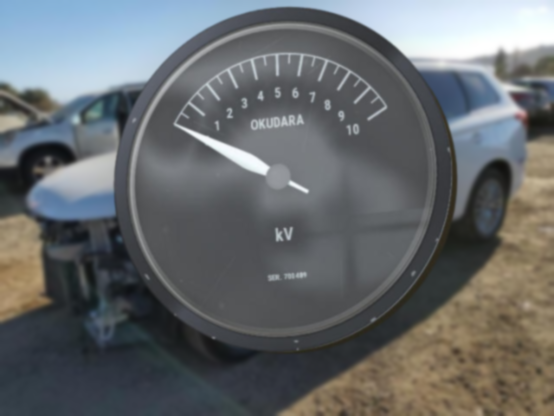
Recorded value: 0 kV
